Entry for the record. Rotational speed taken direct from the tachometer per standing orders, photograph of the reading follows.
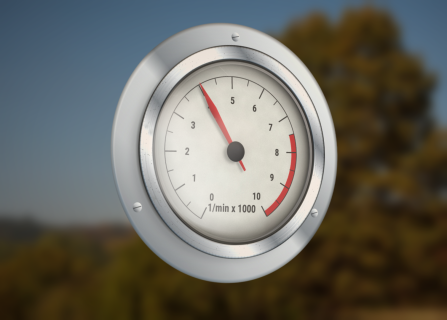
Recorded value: 4000 rpm
